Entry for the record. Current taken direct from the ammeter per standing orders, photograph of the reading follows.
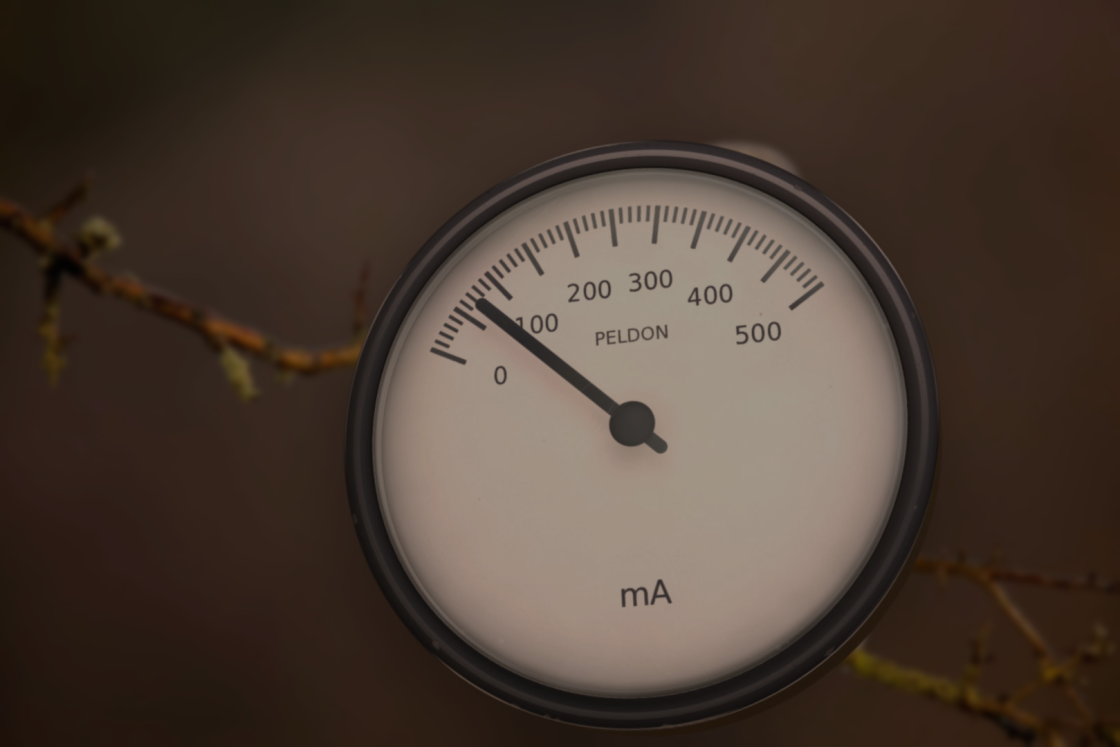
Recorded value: 70 mA
